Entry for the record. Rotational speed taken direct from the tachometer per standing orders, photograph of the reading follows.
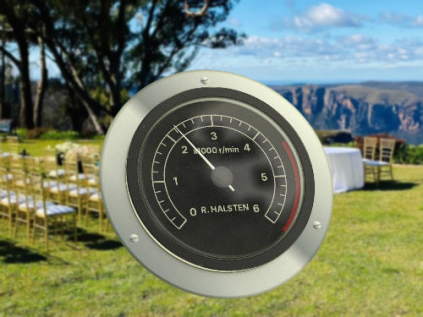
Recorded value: 2200 rpm
